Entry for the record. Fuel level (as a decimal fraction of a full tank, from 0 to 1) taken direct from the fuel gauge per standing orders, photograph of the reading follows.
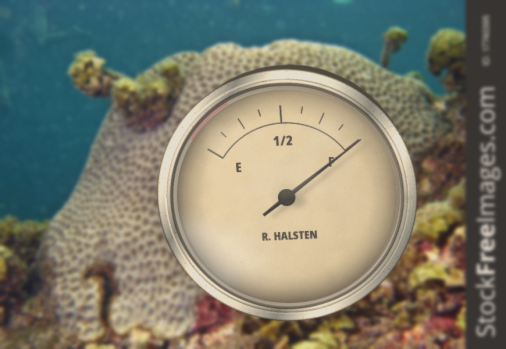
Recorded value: 1
